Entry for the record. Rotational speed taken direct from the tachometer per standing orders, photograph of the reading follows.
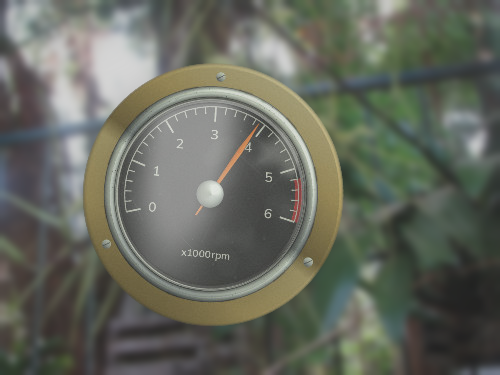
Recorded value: 3900 rpm
